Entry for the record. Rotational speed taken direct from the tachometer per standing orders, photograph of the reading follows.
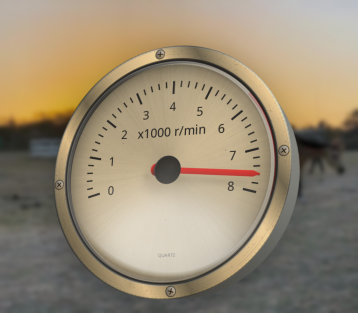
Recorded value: 7600 rpm
